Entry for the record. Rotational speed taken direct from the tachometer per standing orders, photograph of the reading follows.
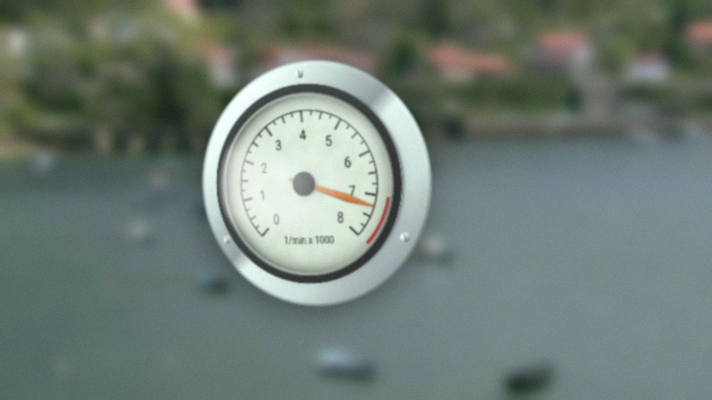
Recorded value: 7250 rpm
